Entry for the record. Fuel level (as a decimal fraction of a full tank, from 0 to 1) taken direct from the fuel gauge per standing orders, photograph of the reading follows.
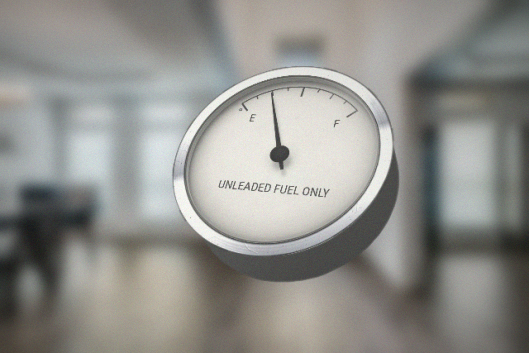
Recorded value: 0.25
